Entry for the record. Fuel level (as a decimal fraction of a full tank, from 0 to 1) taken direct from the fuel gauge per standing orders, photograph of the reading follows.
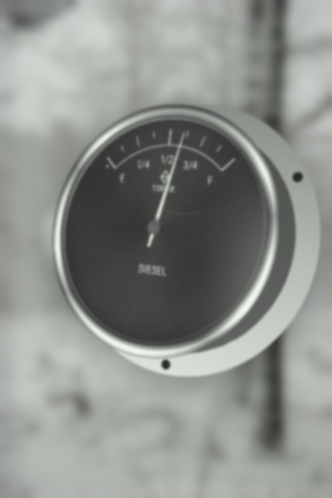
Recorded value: 0.625
